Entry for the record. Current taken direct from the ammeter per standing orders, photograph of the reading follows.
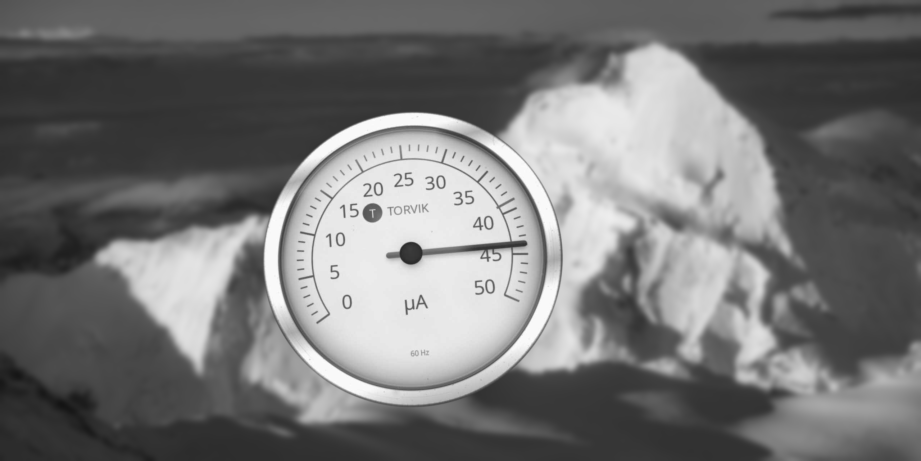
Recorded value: 44 µA
